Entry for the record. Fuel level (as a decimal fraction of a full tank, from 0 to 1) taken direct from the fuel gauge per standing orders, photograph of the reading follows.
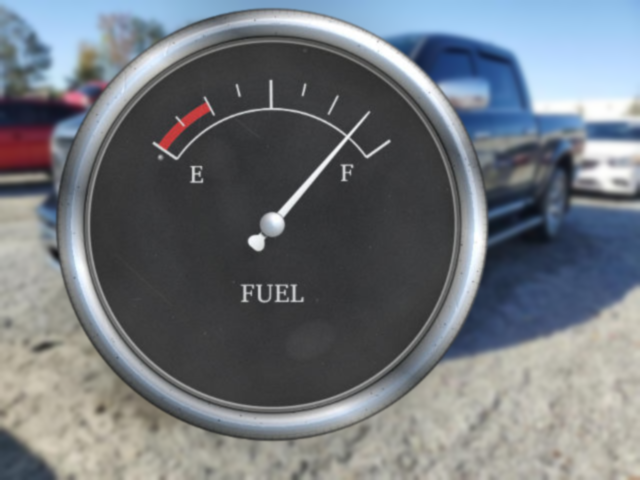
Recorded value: 0.875
